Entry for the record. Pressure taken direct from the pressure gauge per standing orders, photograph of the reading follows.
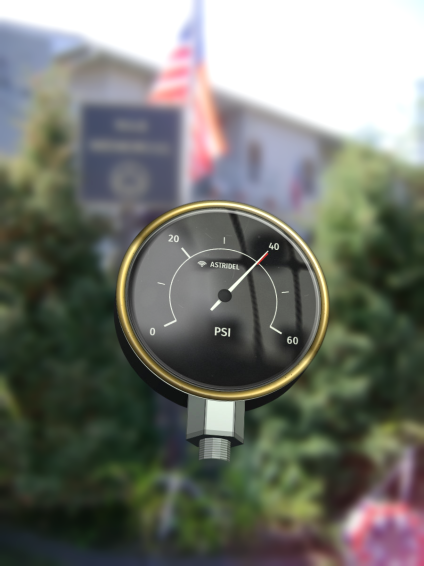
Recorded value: 40 psi
